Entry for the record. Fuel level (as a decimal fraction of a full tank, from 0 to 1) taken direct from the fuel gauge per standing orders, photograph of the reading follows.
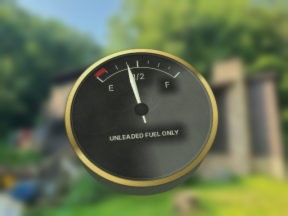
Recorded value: 0.375
